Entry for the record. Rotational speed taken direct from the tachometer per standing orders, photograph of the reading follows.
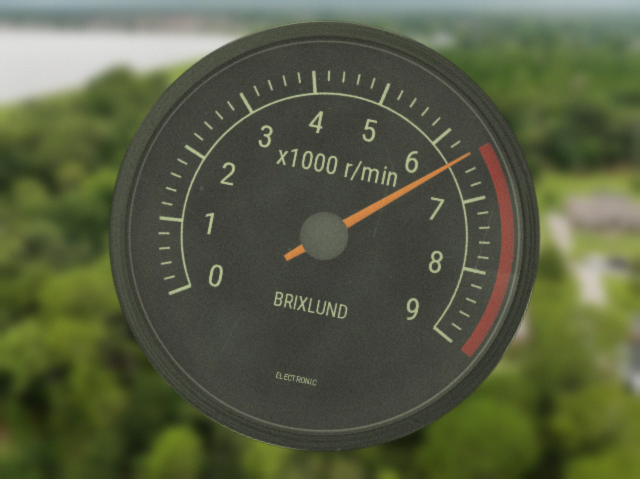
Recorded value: 6400 rpm
